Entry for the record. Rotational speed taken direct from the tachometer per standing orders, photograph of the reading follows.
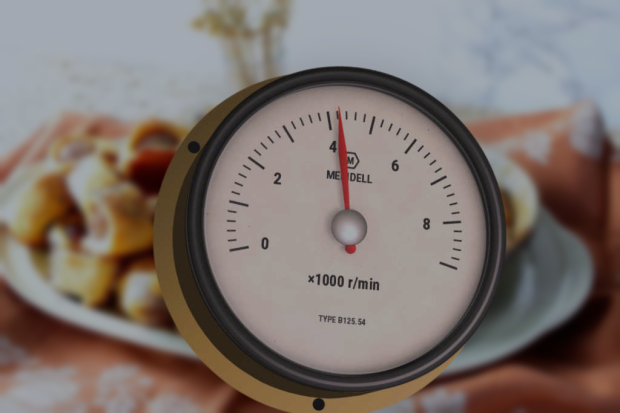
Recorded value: 4200 rpm
